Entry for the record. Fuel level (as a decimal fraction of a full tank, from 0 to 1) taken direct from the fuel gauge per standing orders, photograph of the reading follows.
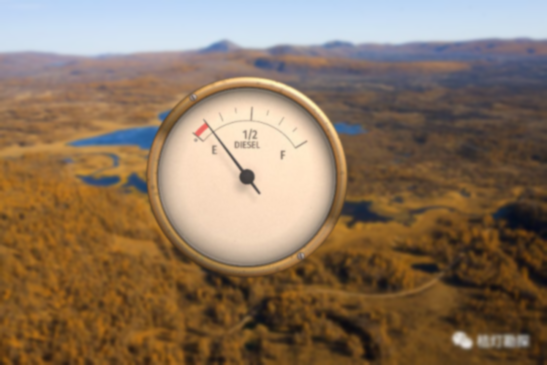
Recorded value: 0.125
